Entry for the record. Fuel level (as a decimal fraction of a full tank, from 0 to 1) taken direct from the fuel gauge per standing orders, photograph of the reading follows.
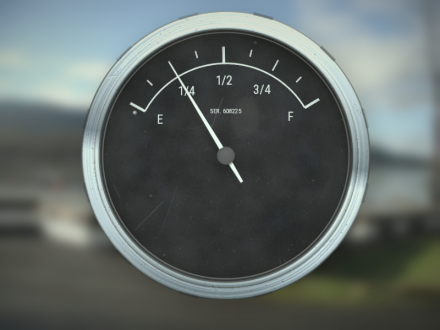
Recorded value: 0.25
